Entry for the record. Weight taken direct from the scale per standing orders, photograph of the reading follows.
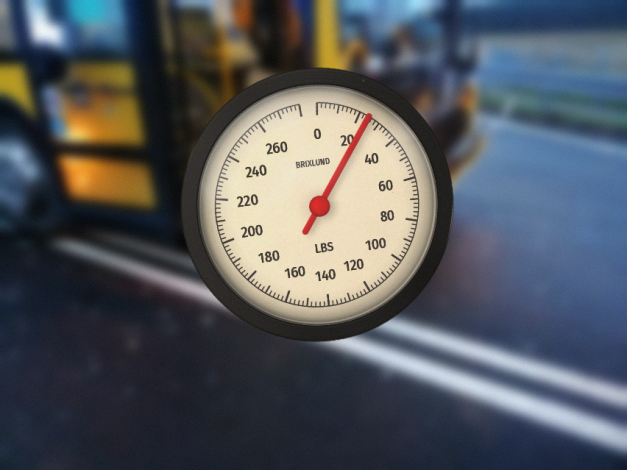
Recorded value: 24 lb
